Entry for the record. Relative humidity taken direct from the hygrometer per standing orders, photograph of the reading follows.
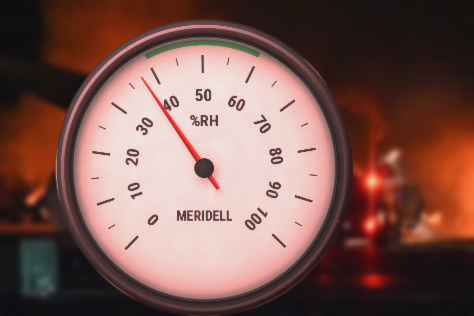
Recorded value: 37.5 %
